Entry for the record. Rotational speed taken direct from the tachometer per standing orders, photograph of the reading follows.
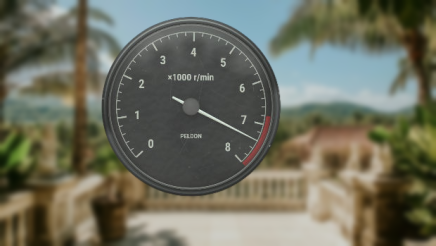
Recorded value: 7400 rpm
